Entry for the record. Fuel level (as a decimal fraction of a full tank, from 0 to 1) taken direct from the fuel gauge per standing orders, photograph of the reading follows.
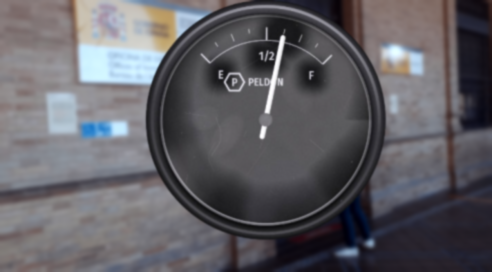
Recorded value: 0.625
